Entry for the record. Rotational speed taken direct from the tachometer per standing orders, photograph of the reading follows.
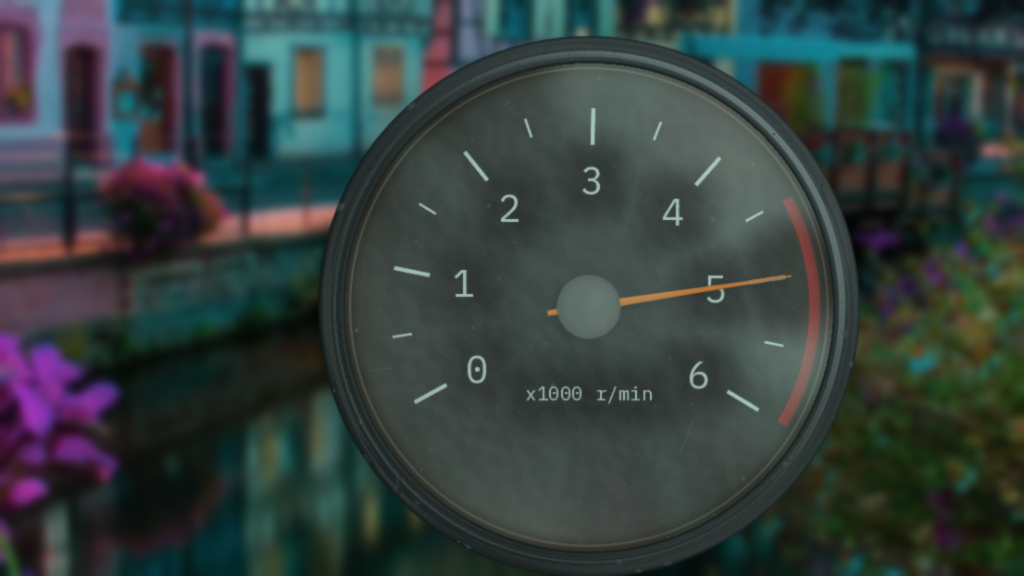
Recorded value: 5000 rpm
